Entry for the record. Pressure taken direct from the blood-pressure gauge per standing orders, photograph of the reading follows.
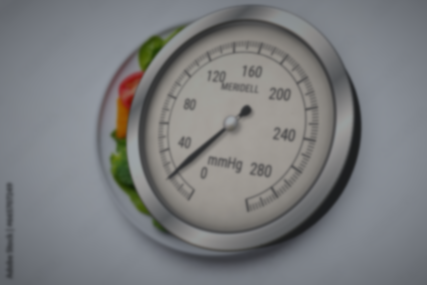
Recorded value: 20 mmHg
